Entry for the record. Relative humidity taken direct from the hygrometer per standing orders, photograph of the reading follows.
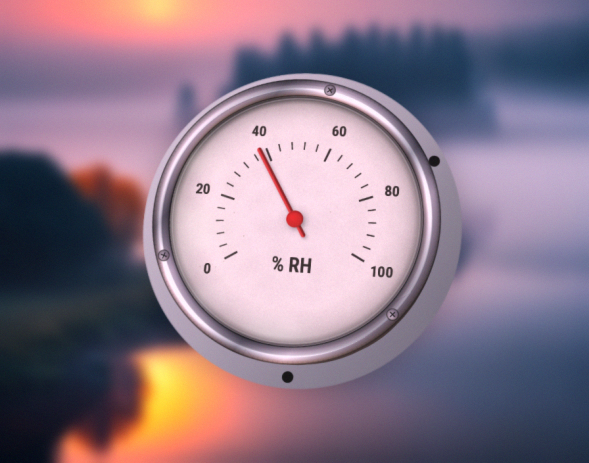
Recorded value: 38 %
